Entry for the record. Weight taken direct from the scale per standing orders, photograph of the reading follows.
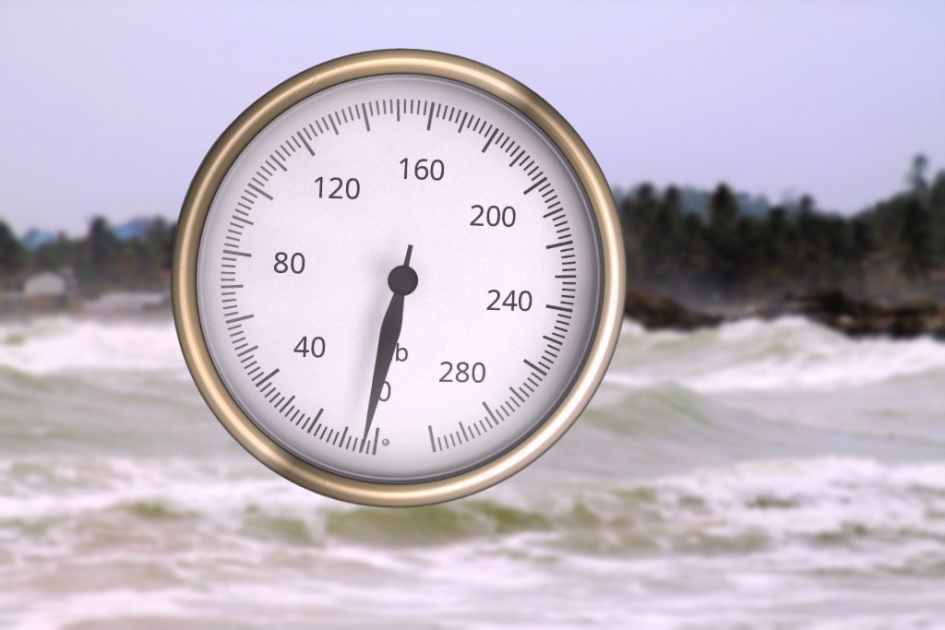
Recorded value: 4 lb
